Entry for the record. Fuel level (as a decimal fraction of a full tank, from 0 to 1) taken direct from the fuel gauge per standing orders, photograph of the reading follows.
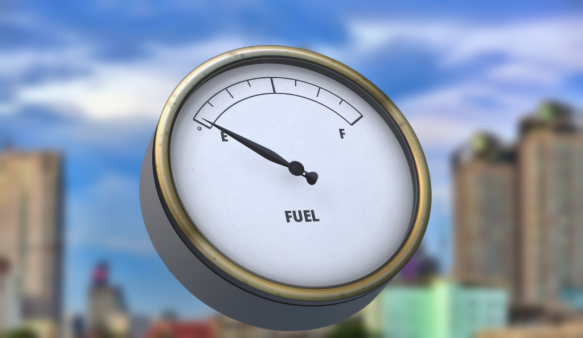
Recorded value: 0
